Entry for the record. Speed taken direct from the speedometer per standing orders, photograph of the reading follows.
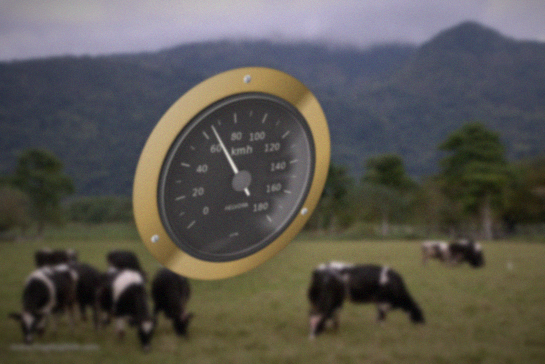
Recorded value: 65 km/h
